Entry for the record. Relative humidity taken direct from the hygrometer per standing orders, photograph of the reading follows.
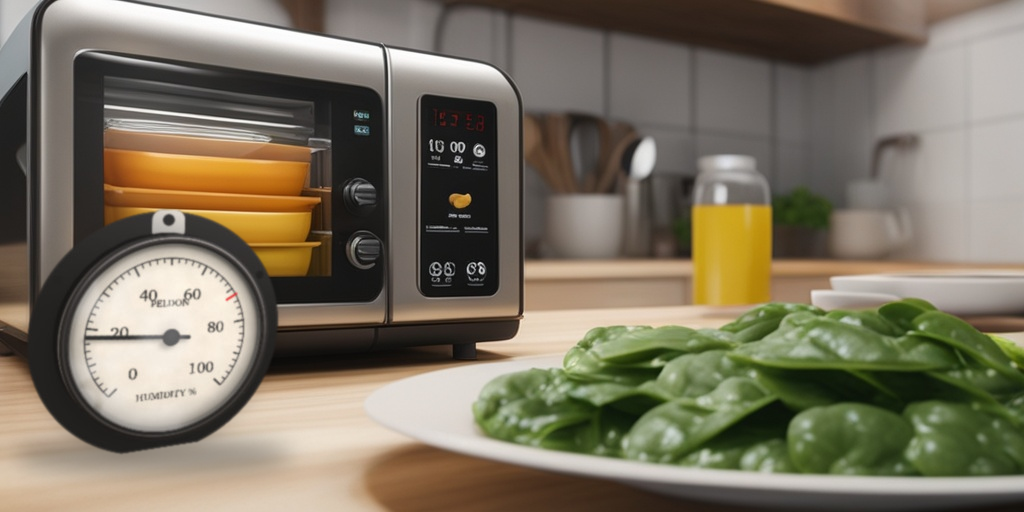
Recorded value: 18 %
